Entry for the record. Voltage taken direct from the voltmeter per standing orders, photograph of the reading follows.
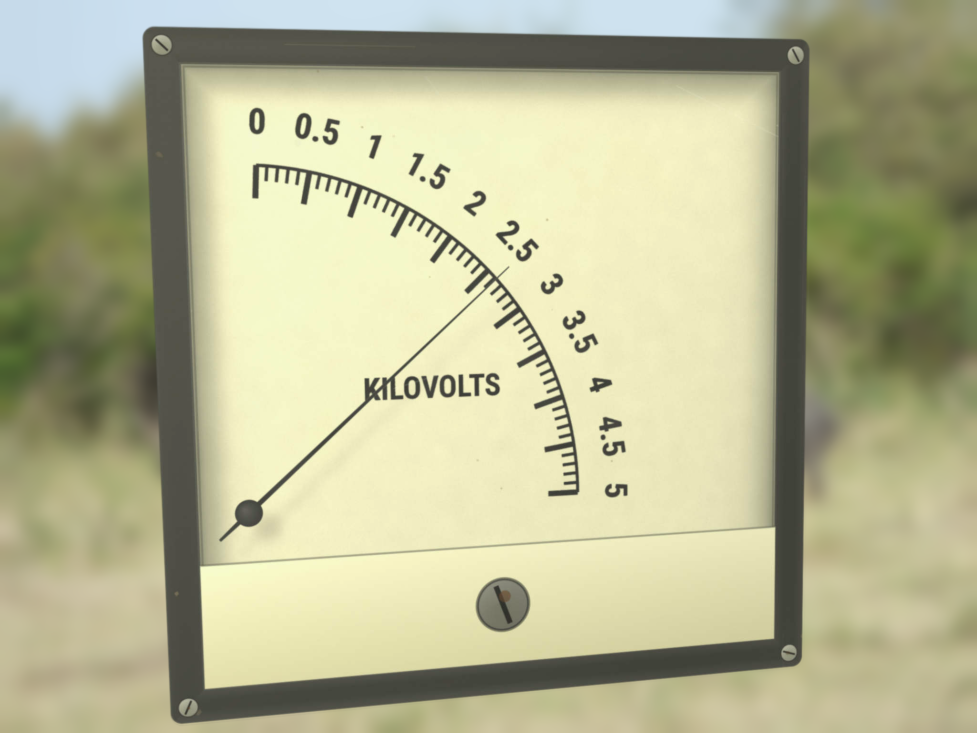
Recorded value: 2.6 kV
